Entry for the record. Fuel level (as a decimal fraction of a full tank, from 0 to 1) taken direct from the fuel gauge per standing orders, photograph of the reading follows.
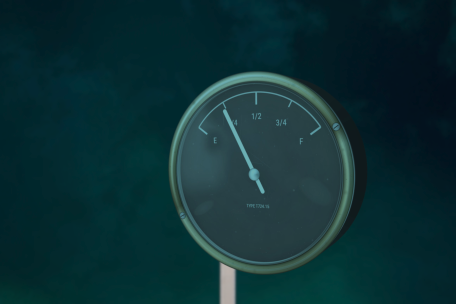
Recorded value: 0.25
